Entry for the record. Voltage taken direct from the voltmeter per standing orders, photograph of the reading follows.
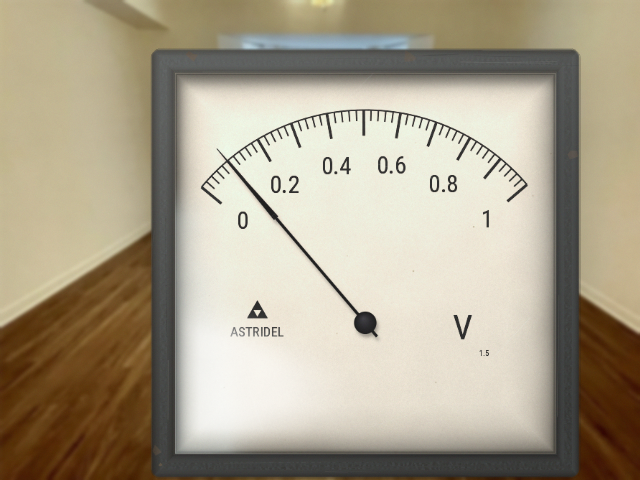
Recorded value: 0.1 V
